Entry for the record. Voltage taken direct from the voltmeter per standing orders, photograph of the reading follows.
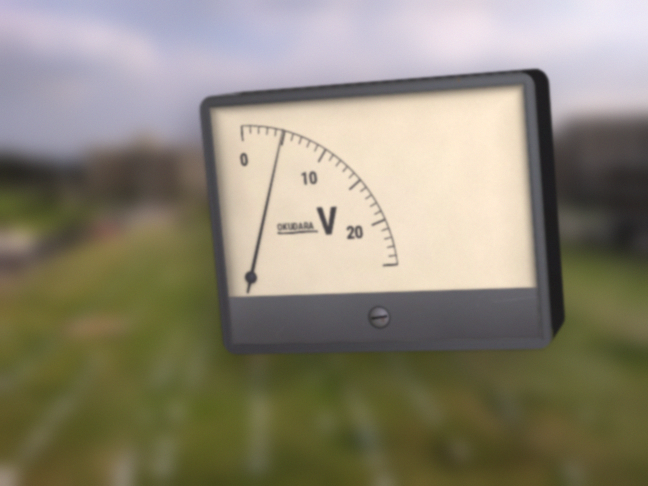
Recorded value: 5 V
